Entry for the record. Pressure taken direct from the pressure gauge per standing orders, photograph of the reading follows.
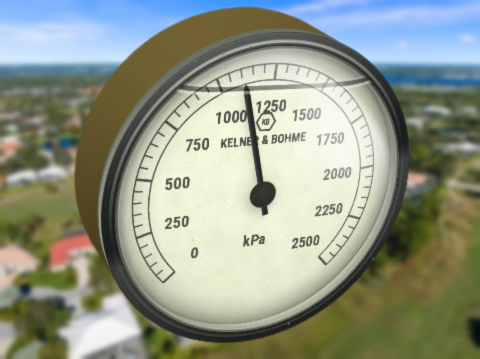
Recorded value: 1100 kPa
